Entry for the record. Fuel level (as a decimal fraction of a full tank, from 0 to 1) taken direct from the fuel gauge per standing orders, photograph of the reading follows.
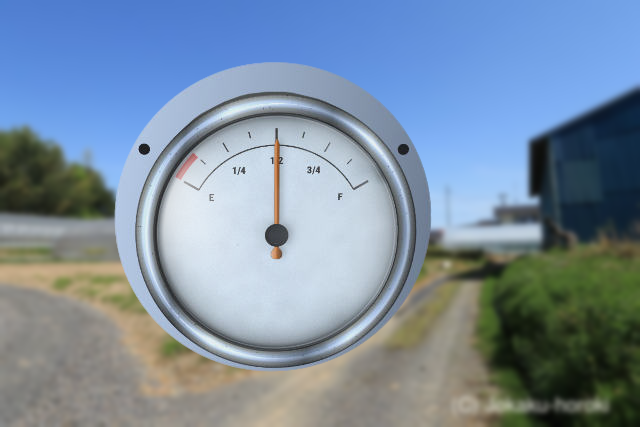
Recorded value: 0.5
